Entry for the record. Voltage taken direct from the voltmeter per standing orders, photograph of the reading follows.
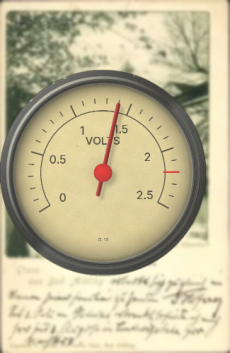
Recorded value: 1.4 V
